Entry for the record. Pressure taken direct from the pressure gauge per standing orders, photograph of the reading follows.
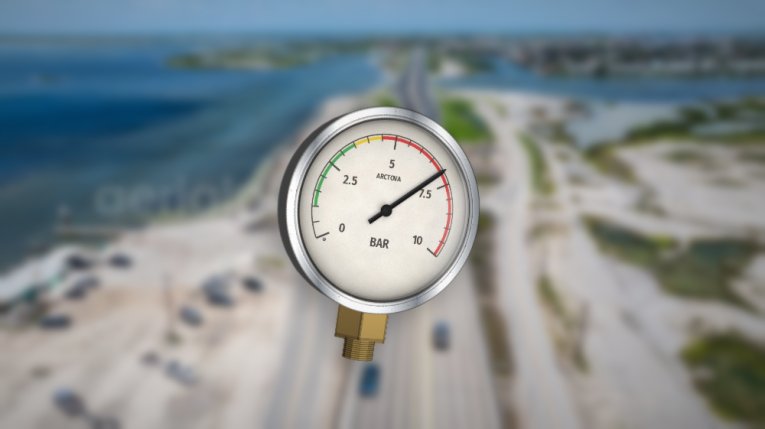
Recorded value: 7 bar
